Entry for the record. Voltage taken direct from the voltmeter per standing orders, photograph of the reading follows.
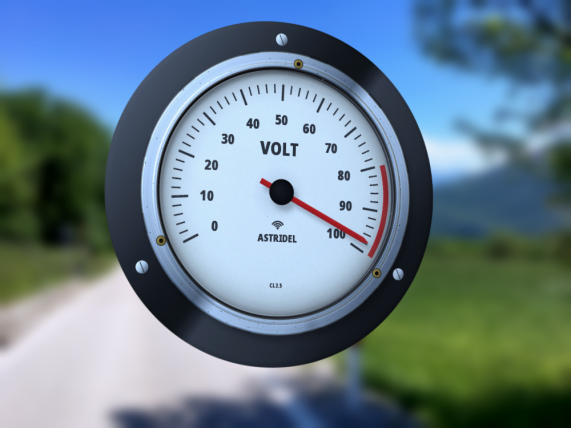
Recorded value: 98 V
